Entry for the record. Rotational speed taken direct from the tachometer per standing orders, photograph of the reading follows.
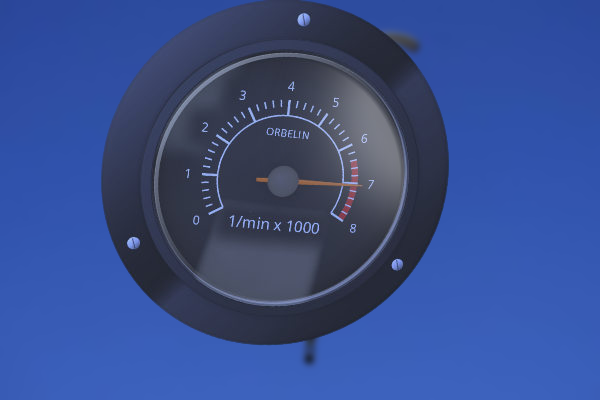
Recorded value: 7000 rpm
